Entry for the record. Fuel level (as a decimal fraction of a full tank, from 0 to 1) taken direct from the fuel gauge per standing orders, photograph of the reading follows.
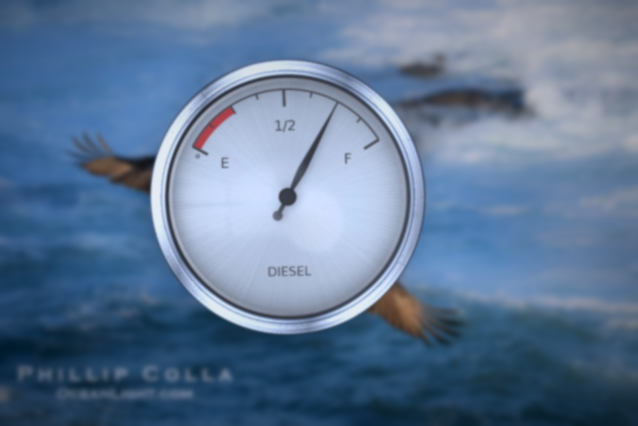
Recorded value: 0.75
